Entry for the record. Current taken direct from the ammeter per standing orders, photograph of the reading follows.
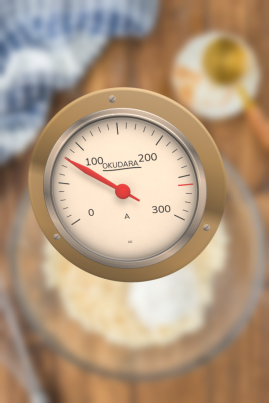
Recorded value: 80 A
